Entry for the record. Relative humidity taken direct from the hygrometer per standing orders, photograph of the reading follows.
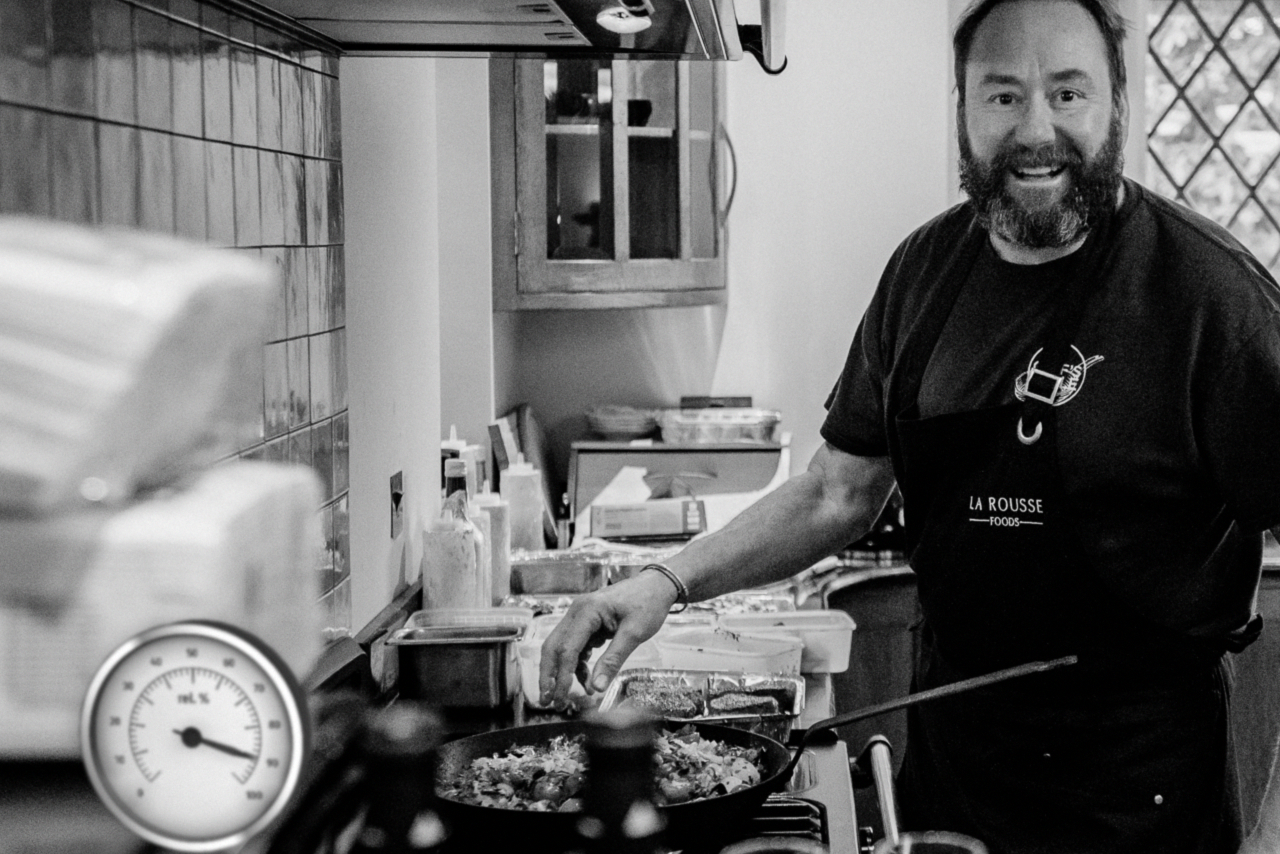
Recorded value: 90 %
